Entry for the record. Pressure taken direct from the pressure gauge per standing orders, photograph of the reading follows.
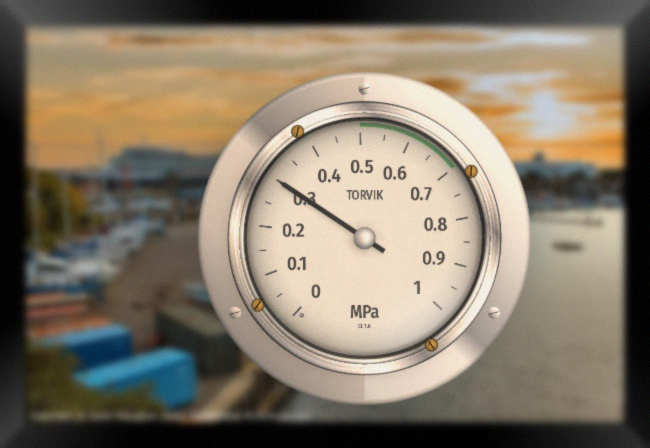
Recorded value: 0.3 MPa
